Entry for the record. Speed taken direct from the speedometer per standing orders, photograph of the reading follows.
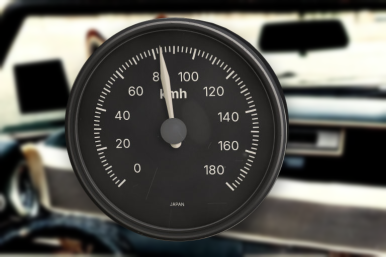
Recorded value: 84 km/h
